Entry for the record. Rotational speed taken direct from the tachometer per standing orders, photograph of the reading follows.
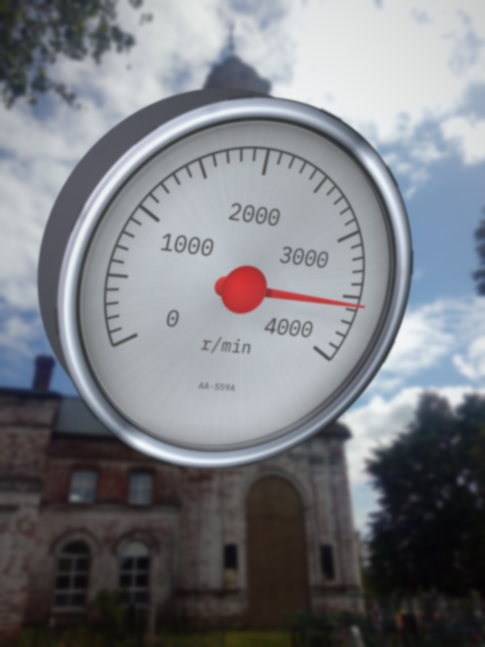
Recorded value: 3550 rpm
